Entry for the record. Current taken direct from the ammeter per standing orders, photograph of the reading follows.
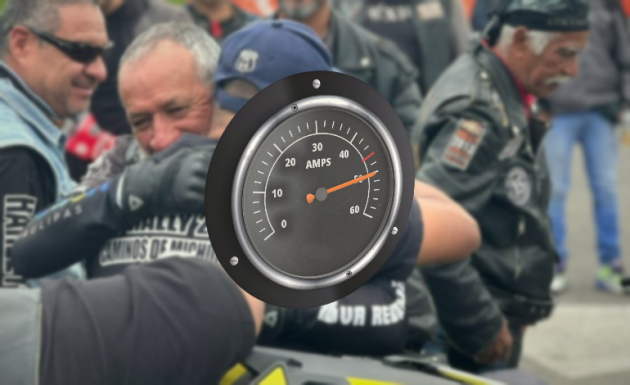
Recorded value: 50 A
